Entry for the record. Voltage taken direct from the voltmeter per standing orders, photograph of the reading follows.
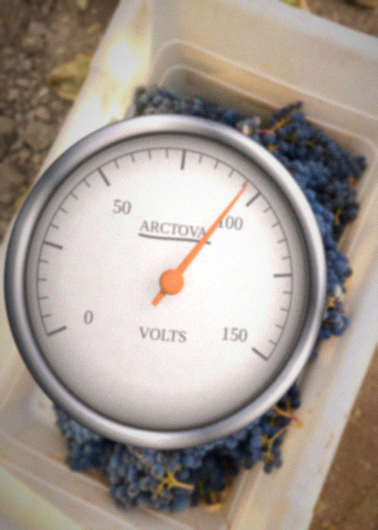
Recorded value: 95 V
